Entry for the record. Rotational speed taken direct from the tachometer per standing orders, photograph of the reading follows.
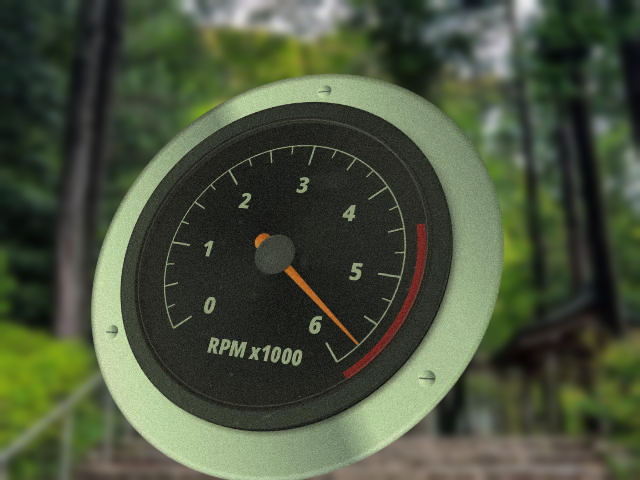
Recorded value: 5750 rpm
